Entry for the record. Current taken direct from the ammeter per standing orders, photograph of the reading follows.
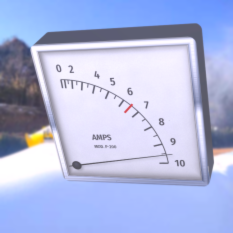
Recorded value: 9.5 A
